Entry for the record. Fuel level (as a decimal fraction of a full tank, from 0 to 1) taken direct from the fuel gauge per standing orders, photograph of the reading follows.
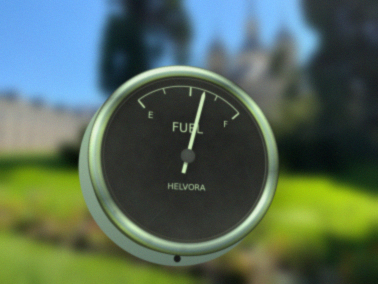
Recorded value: 0.625
